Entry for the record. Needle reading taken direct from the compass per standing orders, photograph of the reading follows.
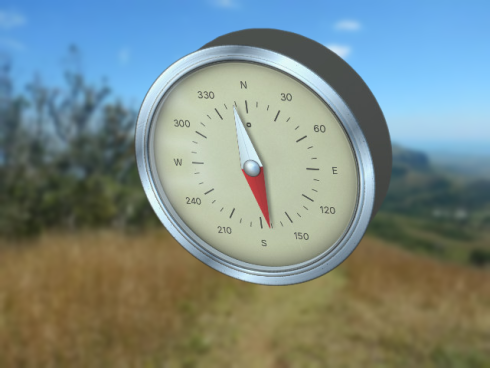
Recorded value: 170 °
